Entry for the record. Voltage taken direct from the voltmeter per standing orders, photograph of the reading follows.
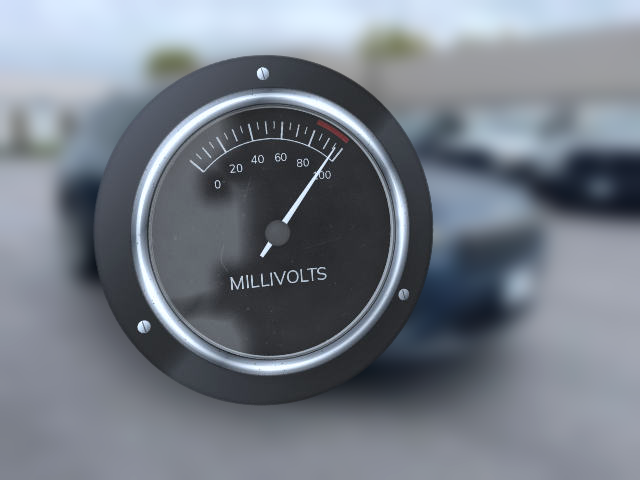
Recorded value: 95 mV
